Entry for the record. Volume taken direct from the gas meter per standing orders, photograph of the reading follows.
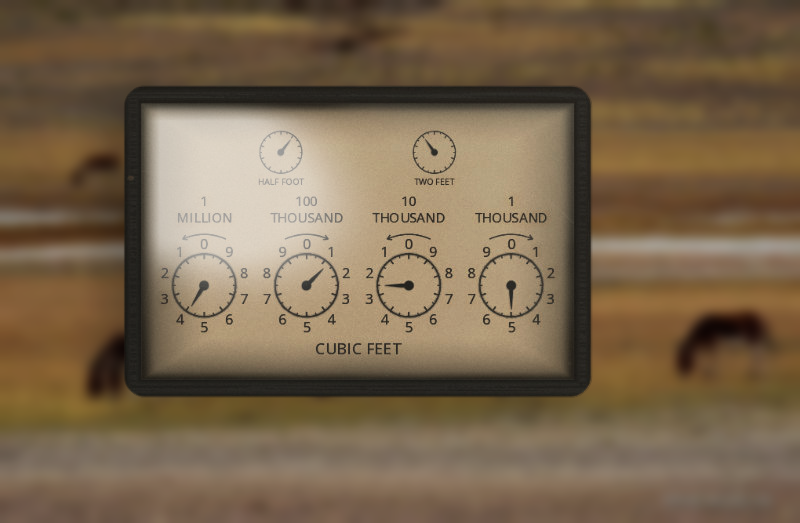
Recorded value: 412500 ft³
